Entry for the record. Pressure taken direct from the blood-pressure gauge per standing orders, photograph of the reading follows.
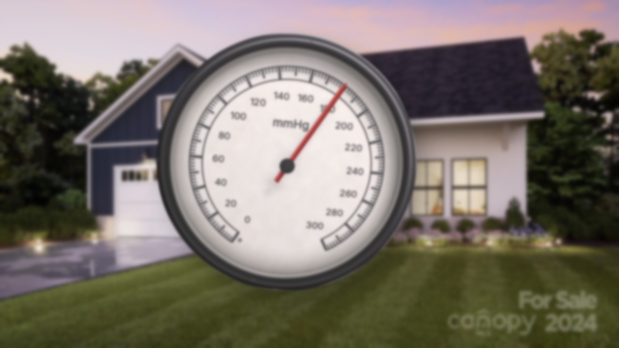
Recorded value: 180 mmHg
